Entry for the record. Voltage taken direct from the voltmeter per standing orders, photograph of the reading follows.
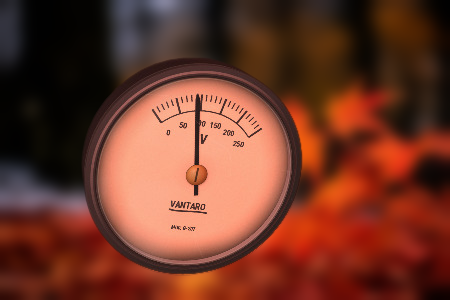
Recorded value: 90 V
